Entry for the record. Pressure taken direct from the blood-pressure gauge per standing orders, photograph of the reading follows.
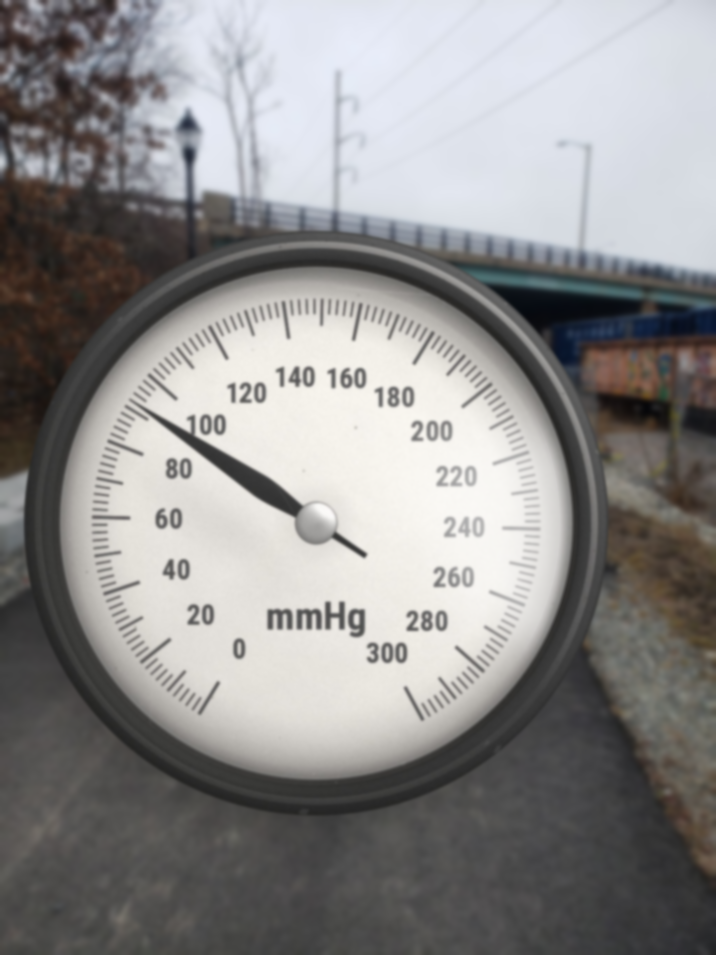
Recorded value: 92 mmHg
